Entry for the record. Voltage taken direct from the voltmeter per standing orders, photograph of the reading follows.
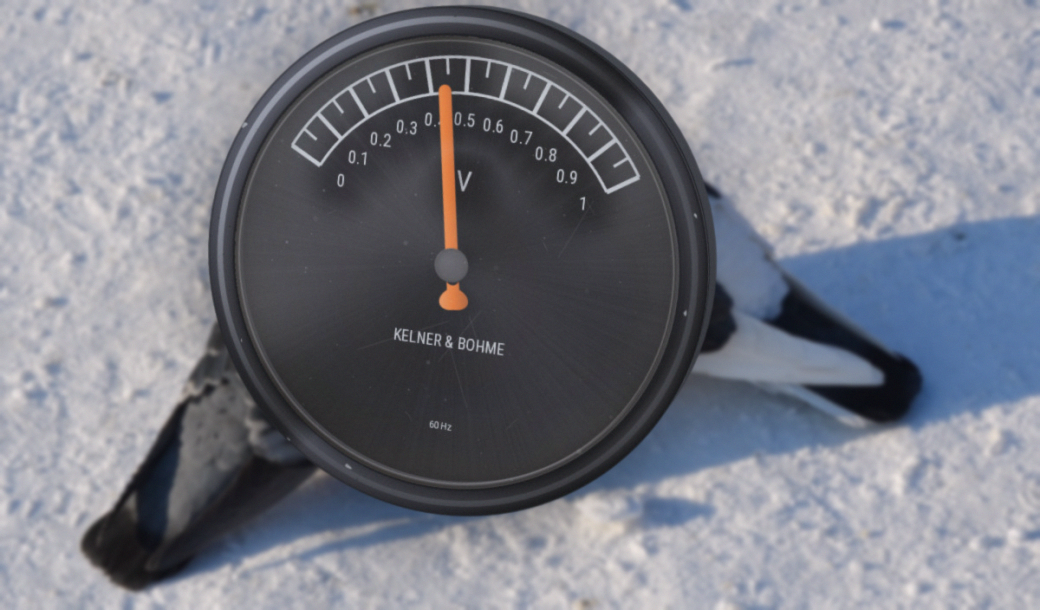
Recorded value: 0.45 V
